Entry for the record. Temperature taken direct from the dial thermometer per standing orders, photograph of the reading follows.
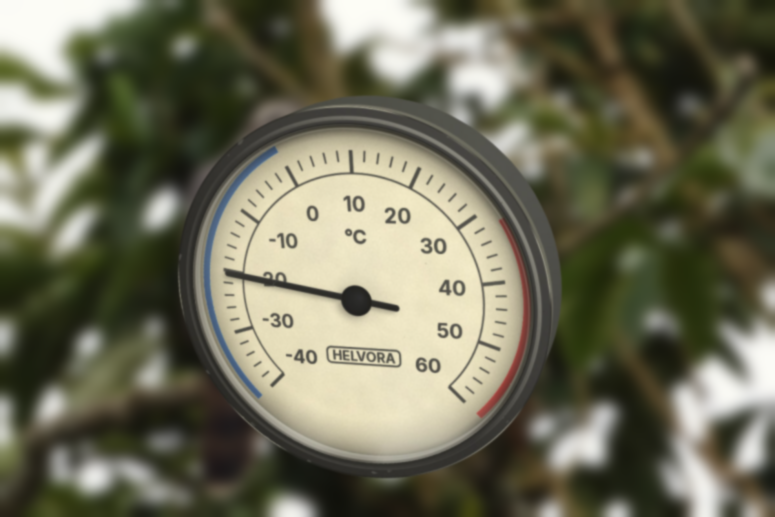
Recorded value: -20 °C
